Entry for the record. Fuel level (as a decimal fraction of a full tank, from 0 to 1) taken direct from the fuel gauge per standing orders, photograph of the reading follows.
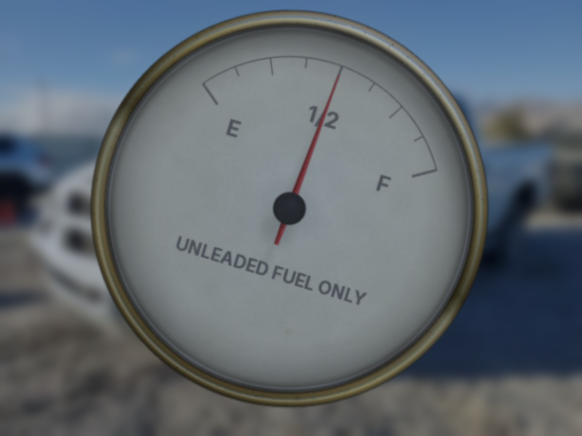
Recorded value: 0.5
